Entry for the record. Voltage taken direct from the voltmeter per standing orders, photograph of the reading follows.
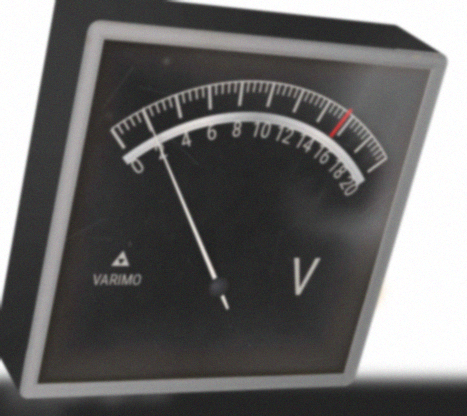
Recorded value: 2 V
